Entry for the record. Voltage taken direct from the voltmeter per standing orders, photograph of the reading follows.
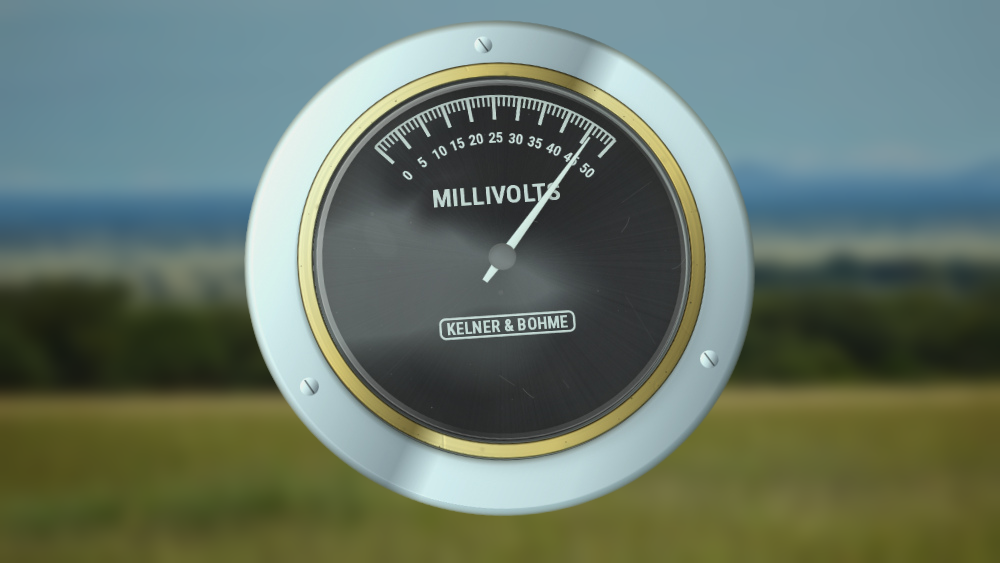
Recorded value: 46 mV
